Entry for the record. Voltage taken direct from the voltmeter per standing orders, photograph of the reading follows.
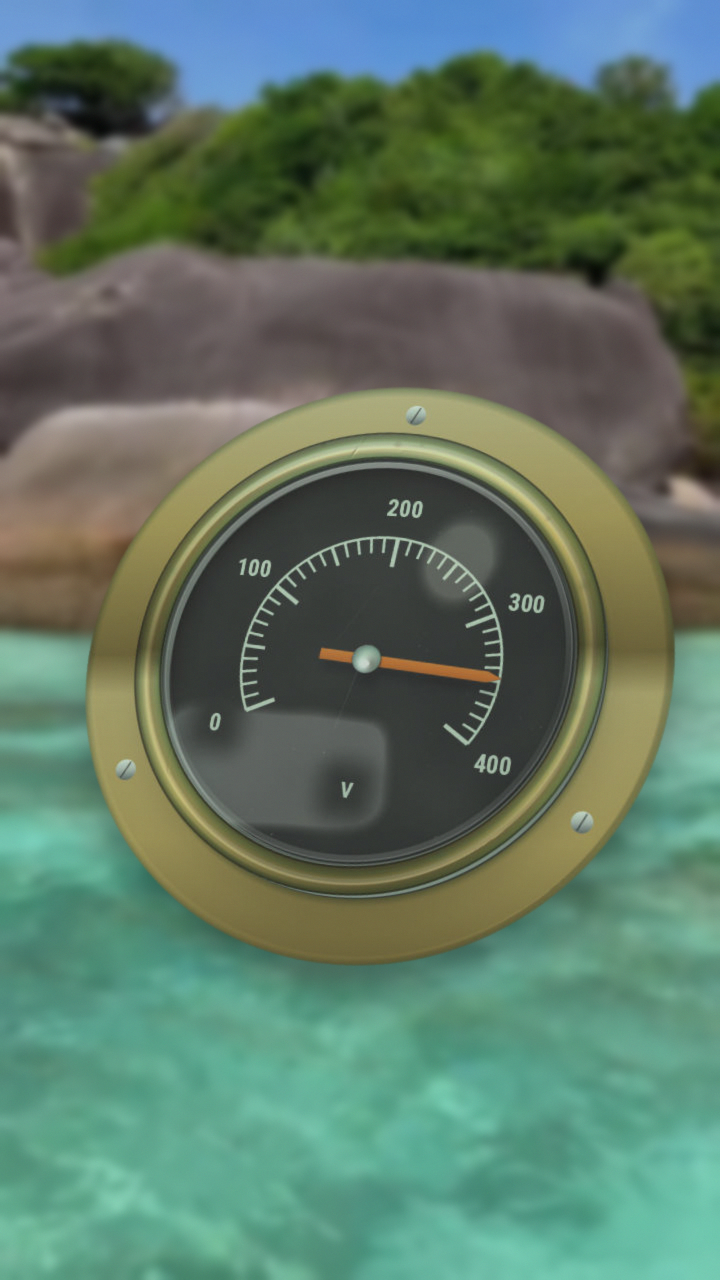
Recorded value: 350 V
